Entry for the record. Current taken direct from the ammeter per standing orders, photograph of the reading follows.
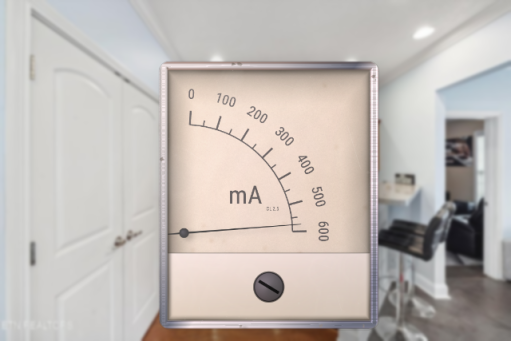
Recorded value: 575 mA
